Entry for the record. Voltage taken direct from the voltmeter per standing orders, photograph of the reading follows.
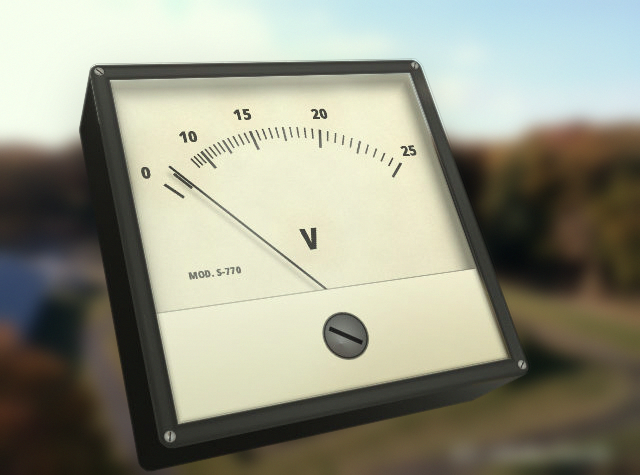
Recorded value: 5 V
